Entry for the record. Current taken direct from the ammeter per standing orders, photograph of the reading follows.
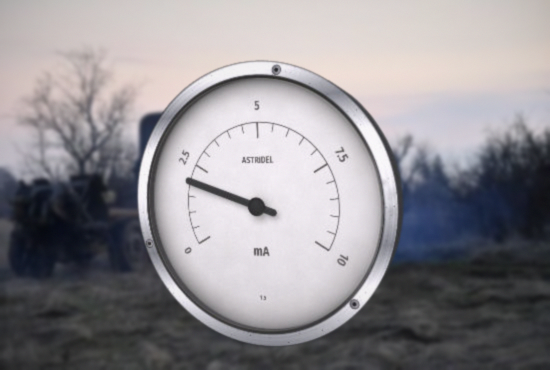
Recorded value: 2 mA
